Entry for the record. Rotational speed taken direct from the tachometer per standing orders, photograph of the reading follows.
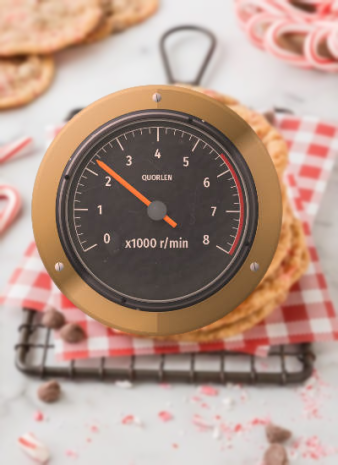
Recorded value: 2300 rpm
